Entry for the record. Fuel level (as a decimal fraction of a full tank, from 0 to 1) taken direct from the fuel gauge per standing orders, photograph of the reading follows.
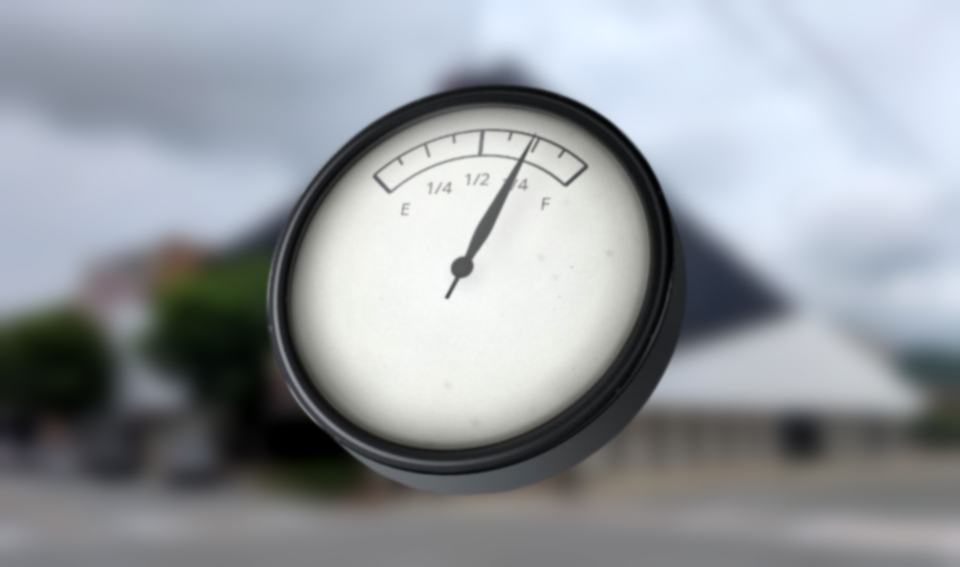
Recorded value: 0.75
